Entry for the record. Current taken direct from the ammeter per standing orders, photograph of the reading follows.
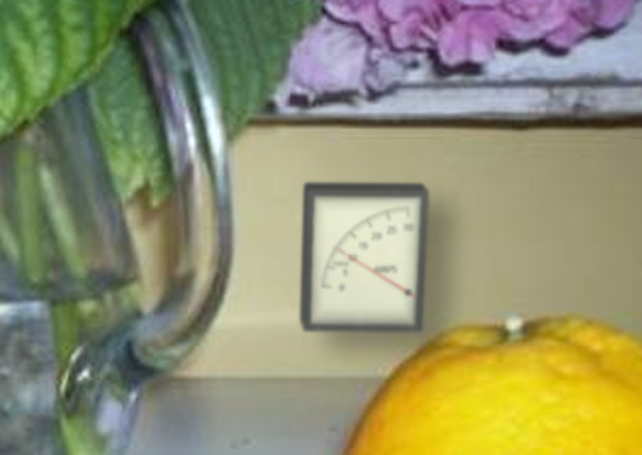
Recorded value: 10 A
